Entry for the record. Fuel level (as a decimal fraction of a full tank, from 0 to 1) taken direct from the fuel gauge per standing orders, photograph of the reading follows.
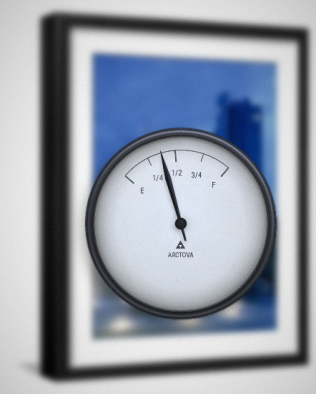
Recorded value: 0.375
